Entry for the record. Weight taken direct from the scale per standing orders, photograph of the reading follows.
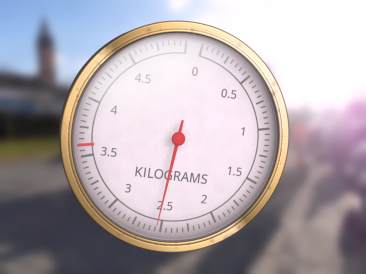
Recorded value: 2.55 kg
